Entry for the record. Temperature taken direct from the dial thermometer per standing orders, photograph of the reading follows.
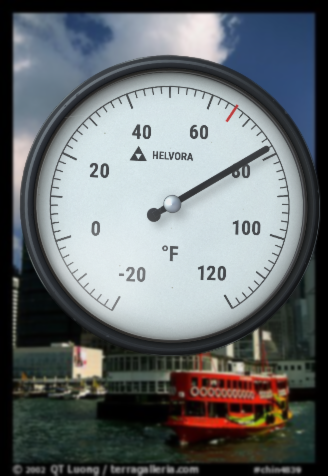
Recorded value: 78 °F
